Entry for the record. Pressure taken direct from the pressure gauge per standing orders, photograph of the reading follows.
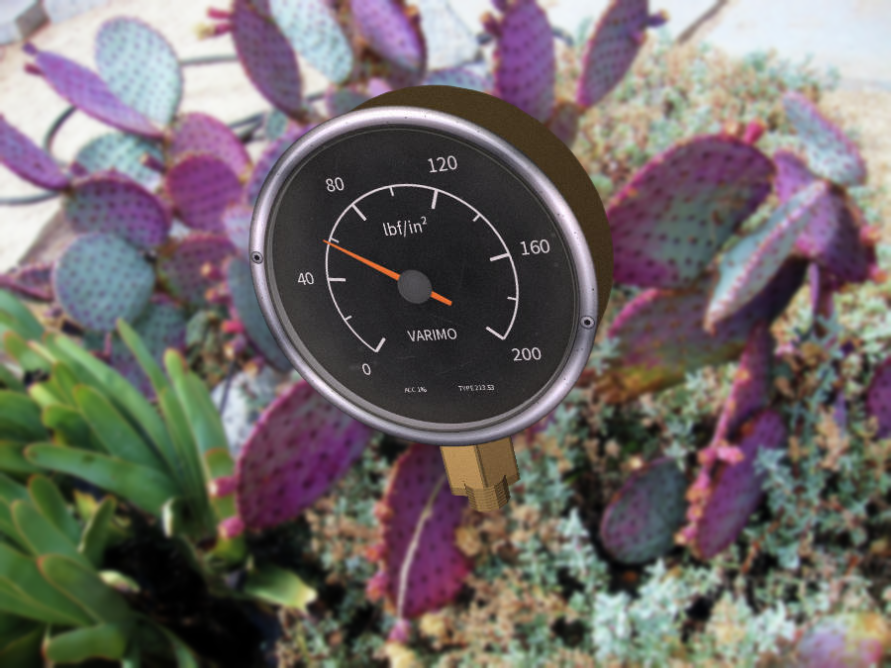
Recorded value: 60 psi
